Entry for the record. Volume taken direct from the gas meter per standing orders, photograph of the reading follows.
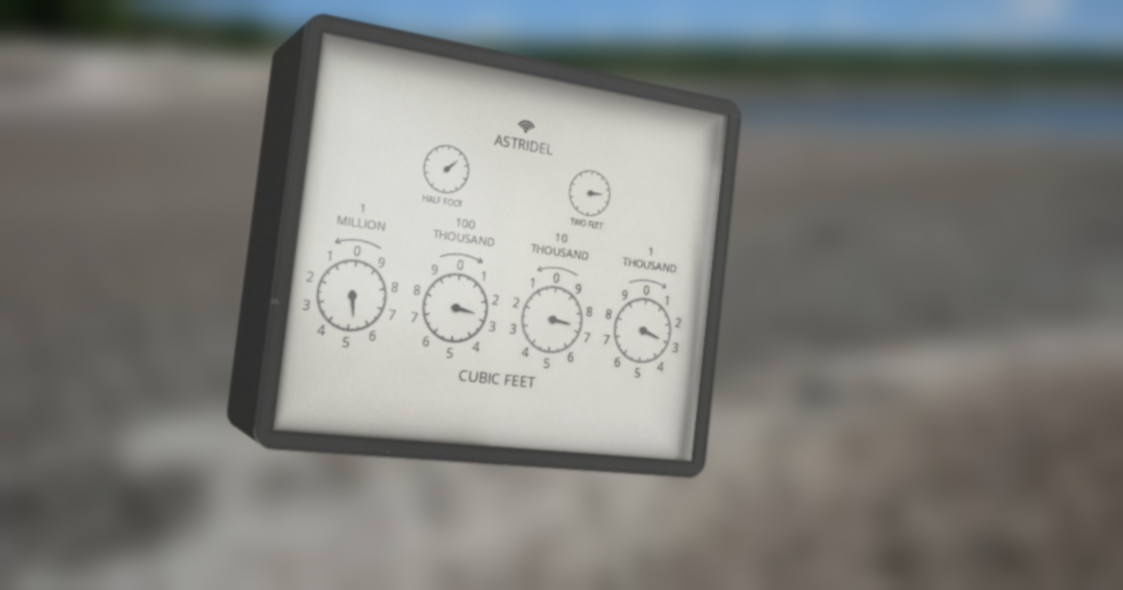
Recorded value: 527300 ft³
